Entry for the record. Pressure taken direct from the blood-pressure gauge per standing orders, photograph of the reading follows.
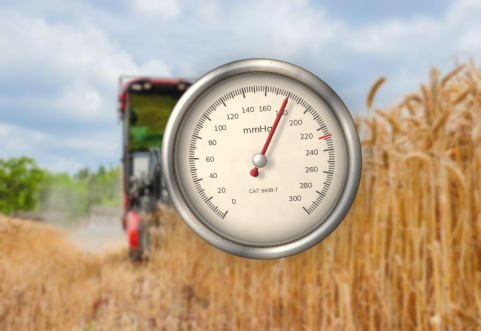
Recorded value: 180 mmHg
